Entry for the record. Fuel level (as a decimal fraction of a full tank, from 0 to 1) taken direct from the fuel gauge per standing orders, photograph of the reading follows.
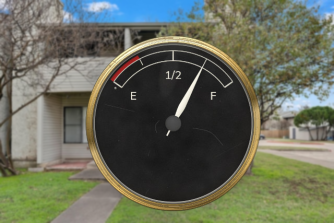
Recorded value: 0.75
